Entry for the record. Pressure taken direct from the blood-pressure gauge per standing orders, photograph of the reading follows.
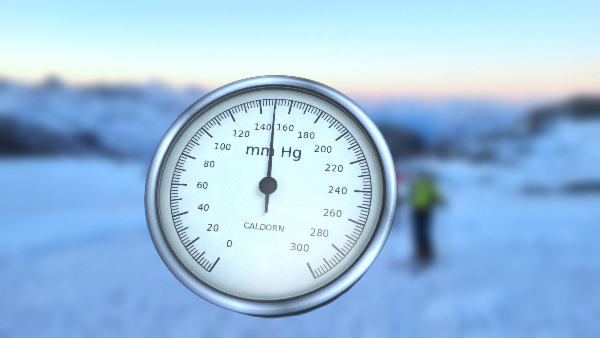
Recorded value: 150 mmHg
